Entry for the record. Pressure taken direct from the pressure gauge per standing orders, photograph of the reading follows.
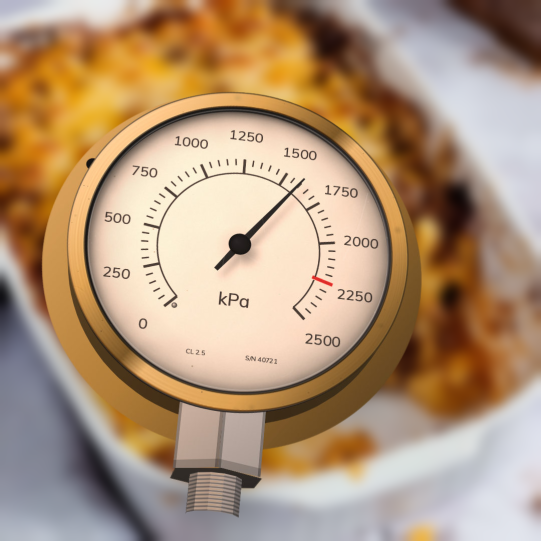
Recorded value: 1600 kPa
